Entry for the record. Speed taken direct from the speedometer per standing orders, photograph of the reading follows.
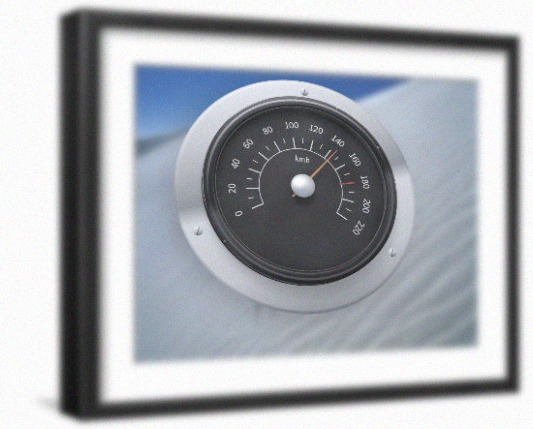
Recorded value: 145 km/h
